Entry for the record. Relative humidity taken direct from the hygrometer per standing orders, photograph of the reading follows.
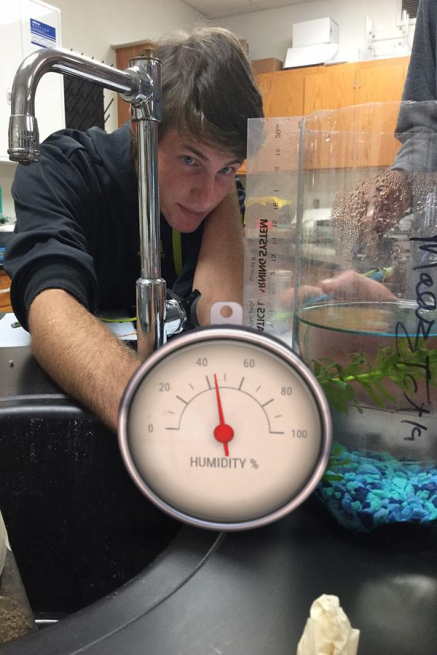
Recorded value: 45 %
